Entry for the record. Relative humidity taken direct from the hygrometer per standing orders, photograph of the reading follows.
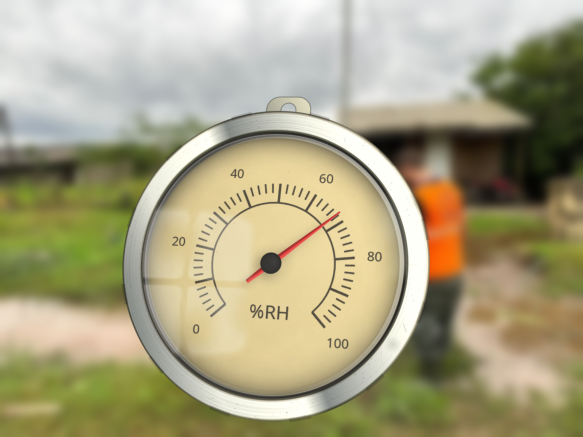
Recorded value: 68 %
